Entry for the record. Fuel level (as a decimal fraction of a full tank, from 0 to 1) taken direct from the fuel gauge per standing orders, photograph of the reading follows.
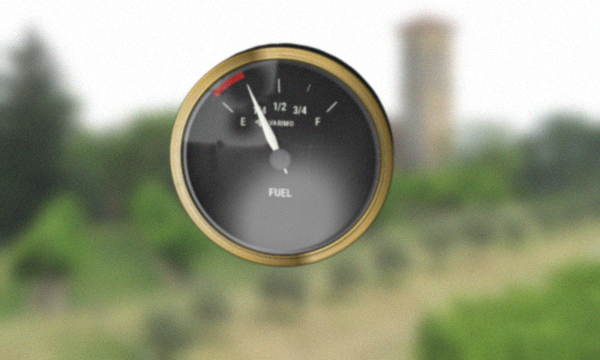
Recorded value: 0.25
